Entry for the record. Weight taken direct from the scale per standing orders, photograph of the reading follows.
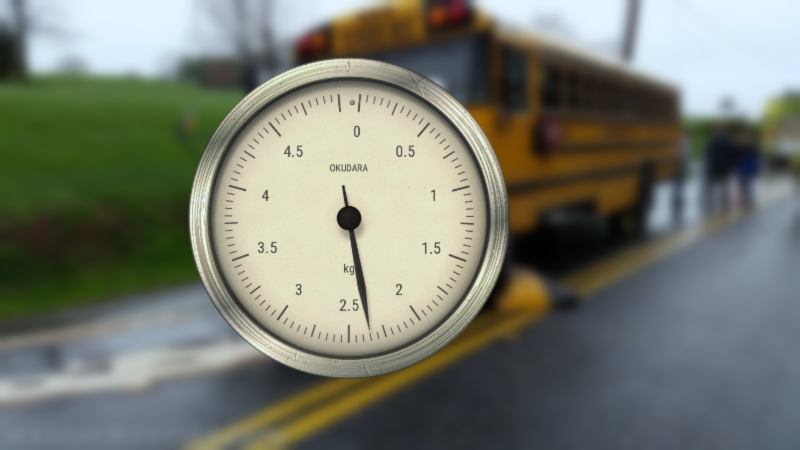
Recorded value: 2.35 kg
